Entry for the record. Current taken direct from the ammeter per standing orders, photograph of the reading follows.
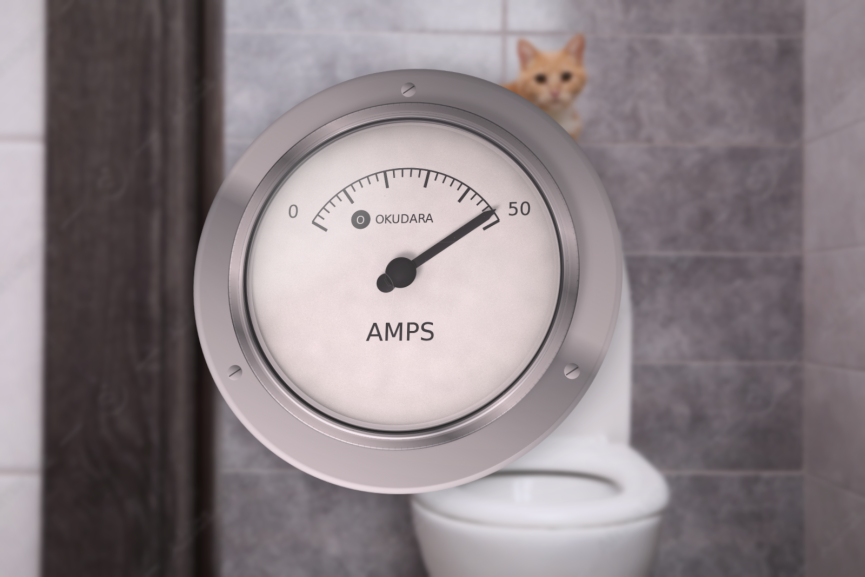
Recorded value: 48 A
